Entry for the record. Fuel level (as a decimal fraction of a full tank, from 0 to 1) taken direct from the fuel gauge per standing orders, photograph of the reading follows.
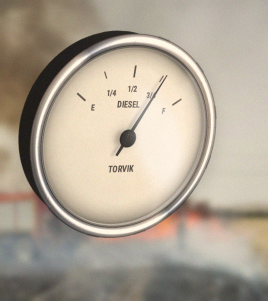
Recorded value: 0.75
